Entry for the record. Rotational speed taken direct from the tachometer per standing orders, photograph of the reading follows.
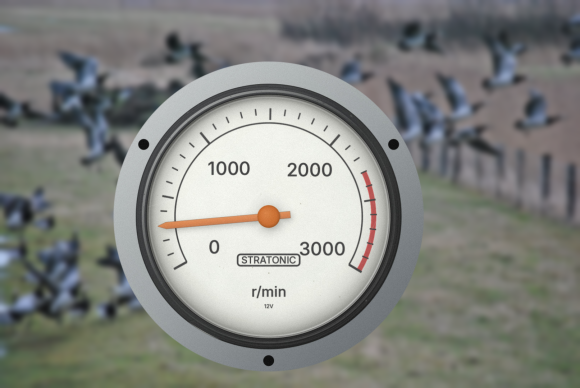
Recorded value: 300 rpm
